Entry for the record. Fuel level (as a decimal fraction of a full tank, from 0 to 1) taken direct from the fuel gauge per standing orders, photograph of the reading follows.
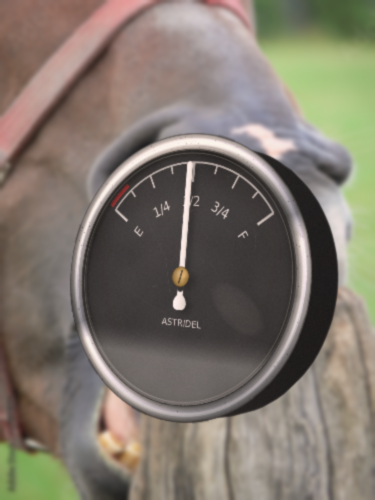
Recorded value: 0.5
